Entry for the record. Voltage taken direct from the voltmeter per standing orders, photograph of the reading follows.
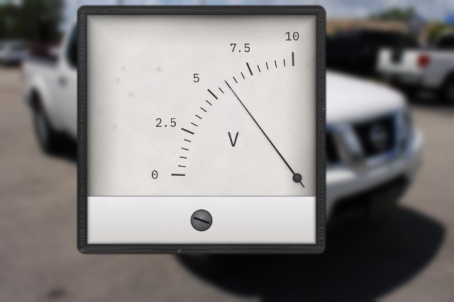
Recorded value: 6 V
